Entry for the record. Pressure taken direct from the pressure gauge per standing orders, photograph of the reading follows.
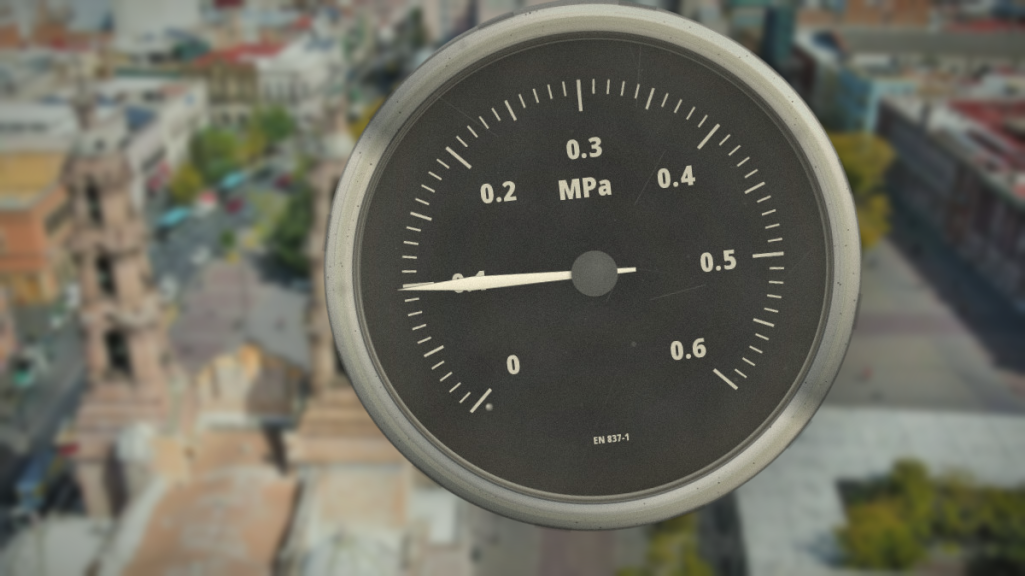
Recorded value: 0.1 MPa
